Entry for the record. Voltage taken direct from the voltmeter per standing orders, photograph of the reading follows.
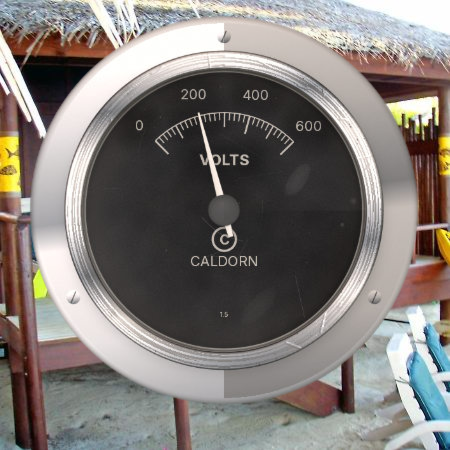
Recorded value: 200 V
